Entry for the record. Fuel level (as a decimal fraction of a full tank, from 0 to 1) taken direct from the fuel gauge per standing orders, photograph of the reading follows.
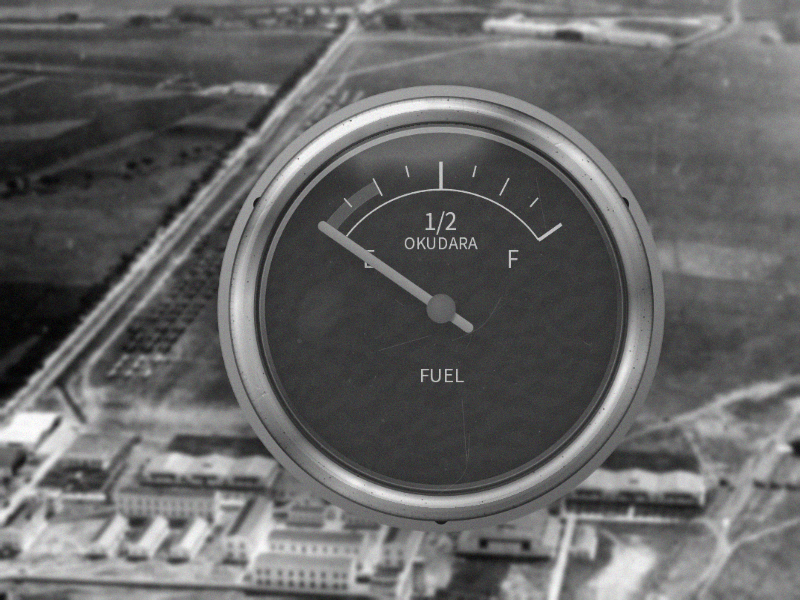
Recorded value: 0
